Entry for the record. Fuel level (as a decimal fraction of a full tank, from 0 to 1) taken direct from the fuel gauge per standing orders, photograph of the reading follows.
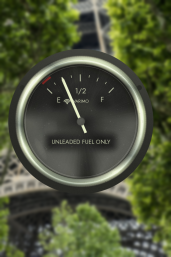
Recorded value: 0.25
